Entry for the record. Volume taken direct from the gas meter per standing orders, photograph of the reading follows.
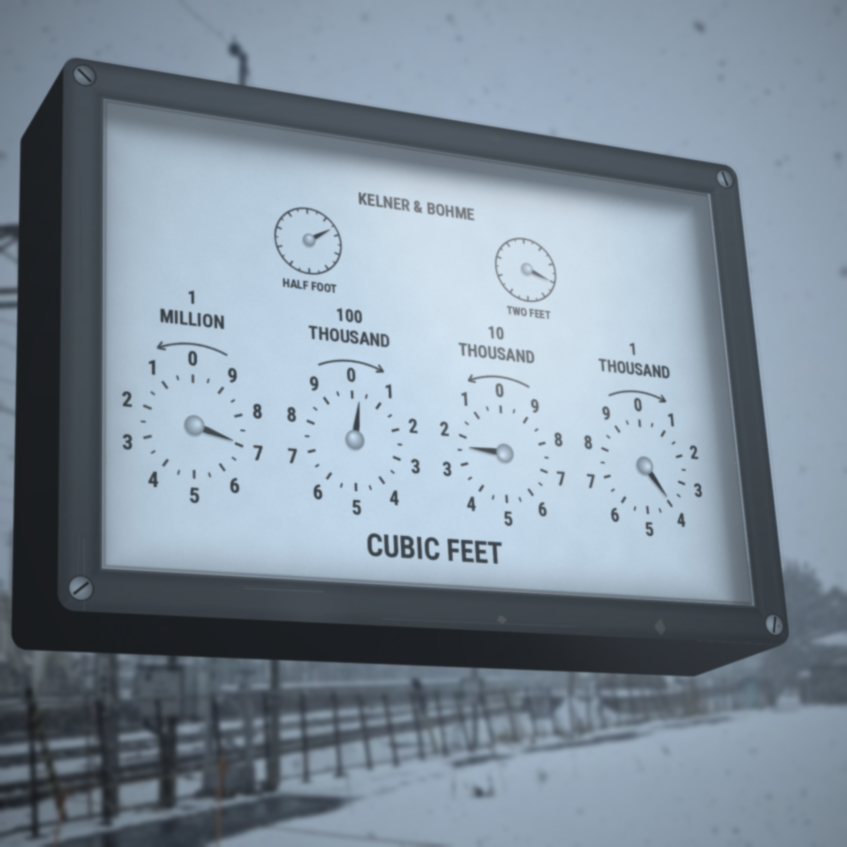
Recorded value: 702400 ft³
